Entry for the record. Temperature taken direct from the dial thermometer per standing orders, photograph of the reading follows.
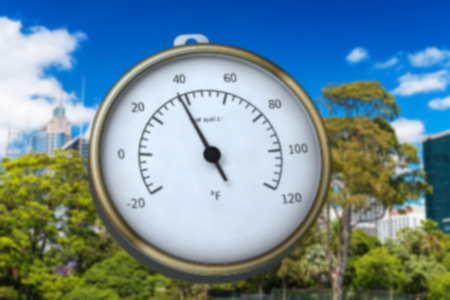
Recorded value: 36 °F
